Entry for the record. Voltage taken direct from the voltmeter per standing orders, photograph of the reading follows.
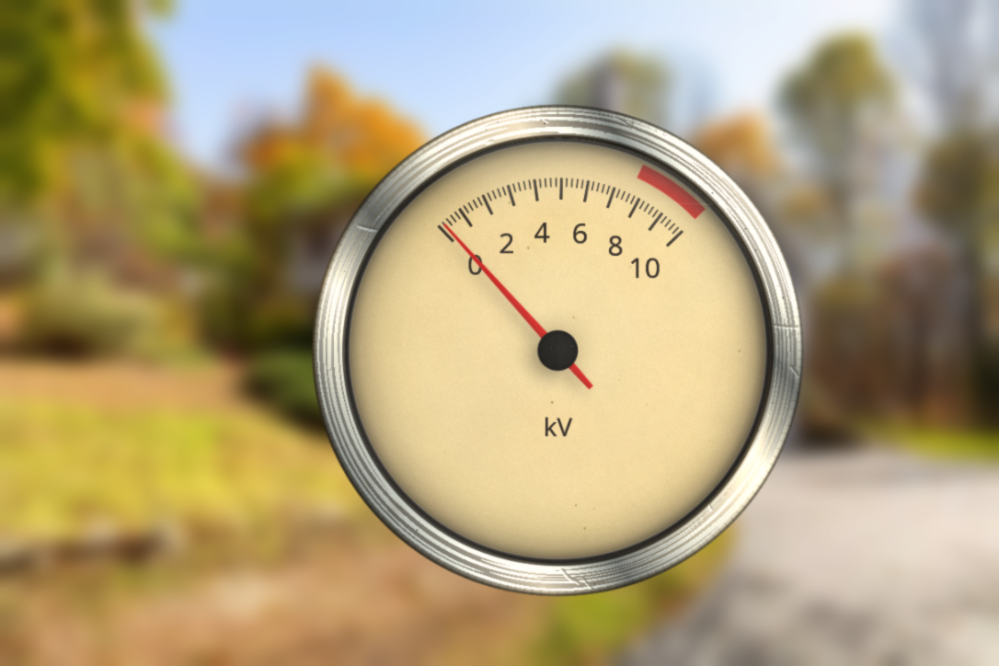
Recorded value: 0.2 kV
